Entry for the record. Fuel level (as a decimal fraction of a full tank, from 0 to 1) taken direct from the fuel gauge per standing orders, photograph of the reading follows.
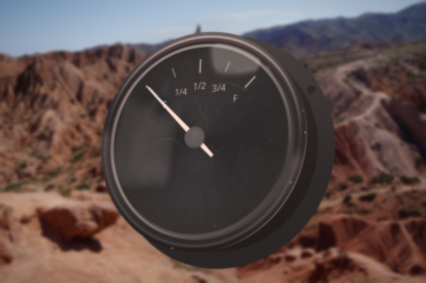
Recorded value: 0
